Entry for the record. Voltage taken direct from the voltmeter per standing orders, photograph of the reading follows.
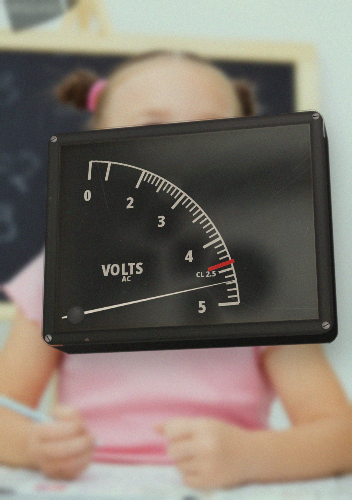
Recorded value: 4.7 V
